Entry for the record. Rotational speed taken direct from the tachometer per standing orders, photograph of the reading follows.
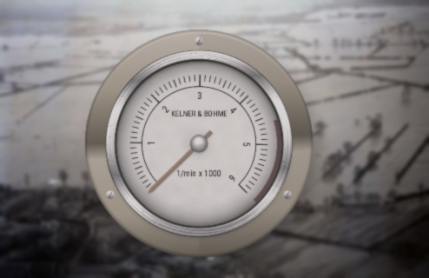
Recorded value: 0 rpm
